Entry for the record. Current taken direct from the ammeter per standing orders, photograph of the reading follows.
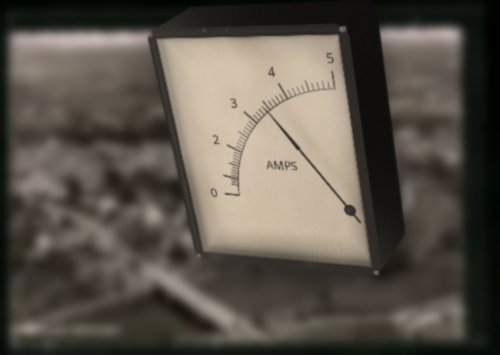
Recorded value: 3.5 A
